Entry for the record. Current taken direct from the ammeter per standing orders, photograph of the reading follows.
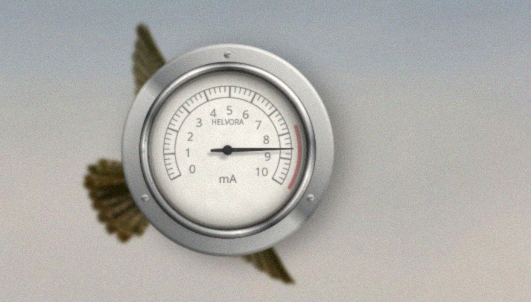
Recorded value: 8.6 mA
